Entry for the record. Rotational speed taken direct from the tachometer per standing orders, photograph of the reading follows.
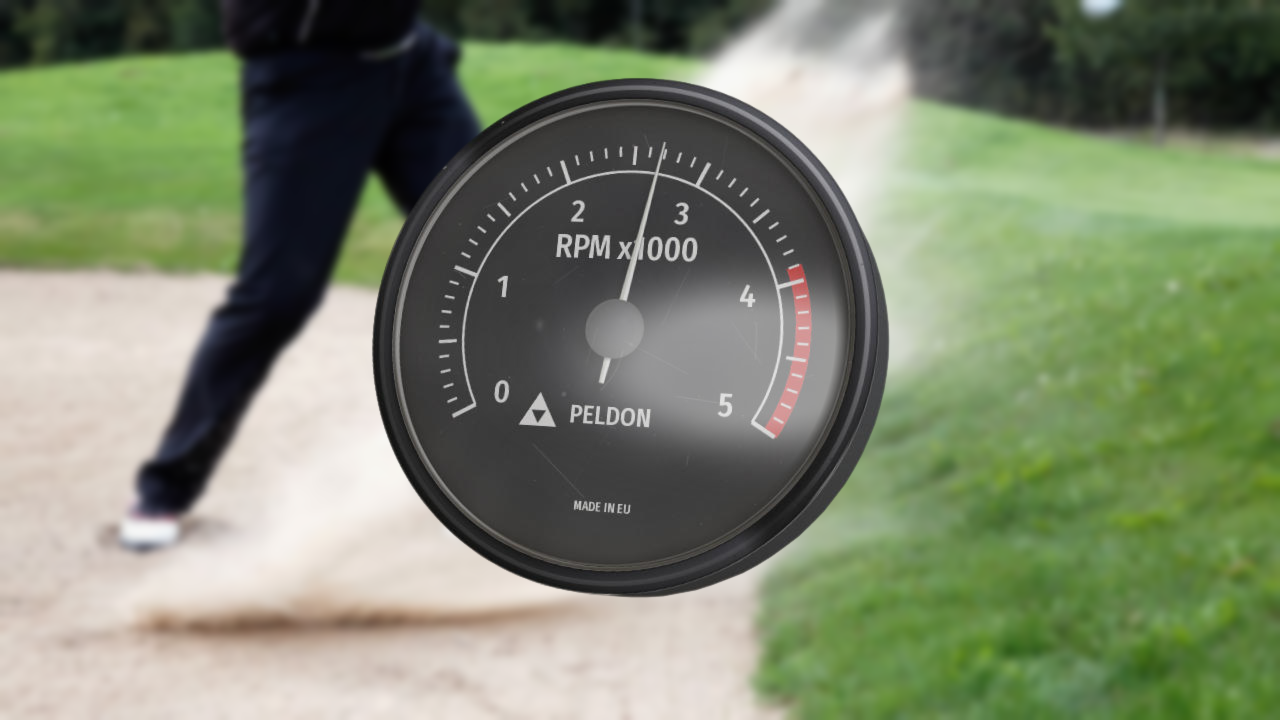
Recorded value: 2700 rpm
